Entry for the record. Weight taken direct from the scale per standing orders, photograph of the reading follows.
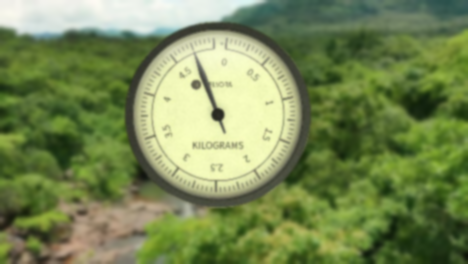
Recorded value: 4.75 kg
